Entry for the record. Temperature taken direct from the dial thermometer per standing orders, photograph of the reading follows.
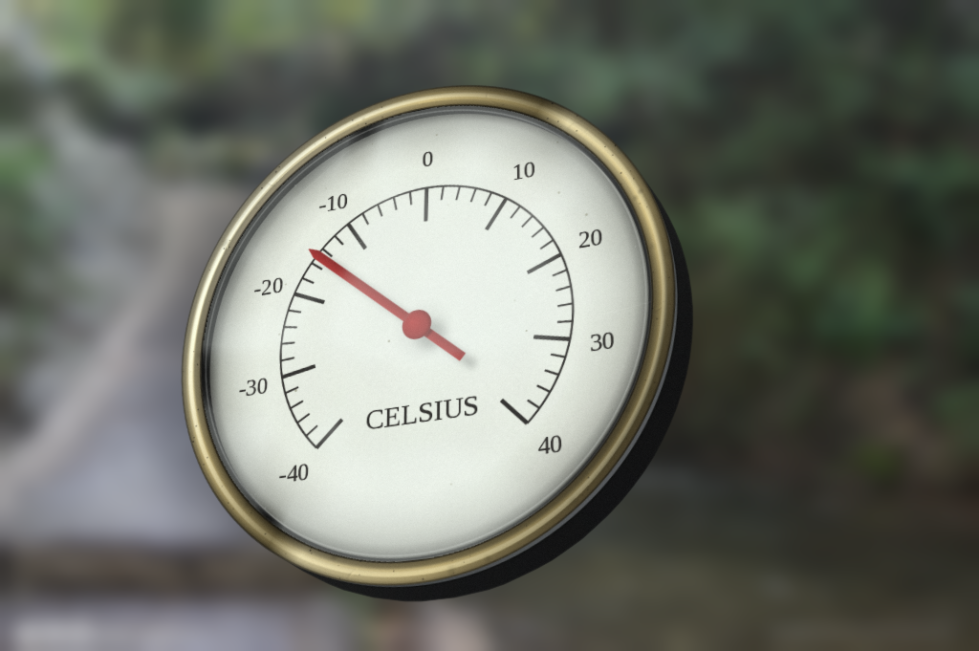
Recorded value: -15 °C
